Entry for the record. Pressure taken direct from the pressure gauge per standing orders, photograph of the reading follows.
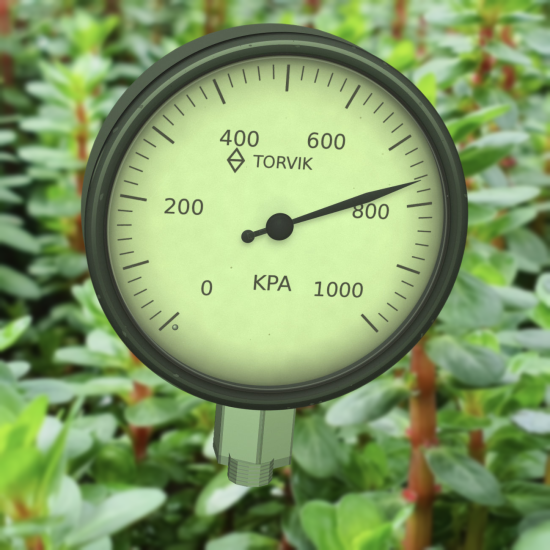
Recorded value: 760 kPa
